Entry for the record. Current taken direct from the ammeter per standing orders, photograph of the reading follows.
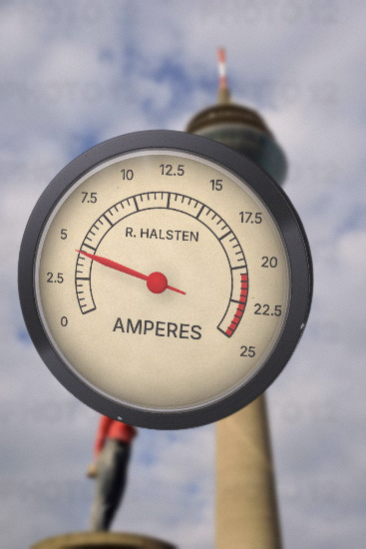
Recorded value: 4.5 A
